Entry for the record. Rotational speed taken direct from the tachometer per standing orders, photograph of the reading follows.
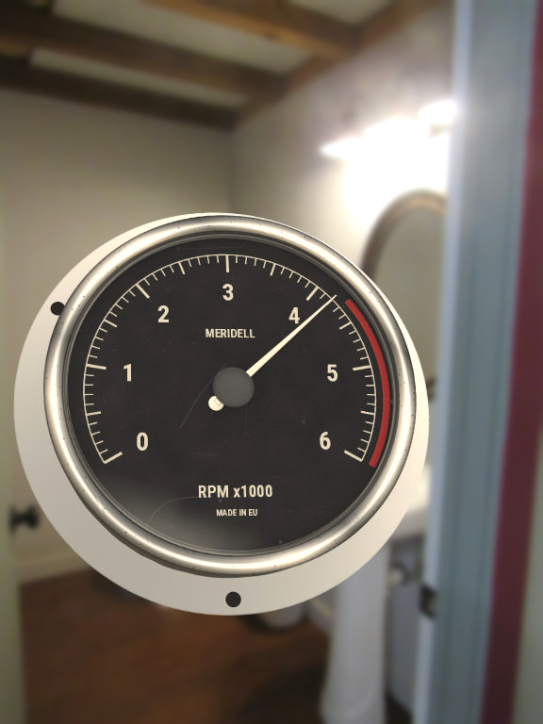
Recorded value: 4200 rpm
